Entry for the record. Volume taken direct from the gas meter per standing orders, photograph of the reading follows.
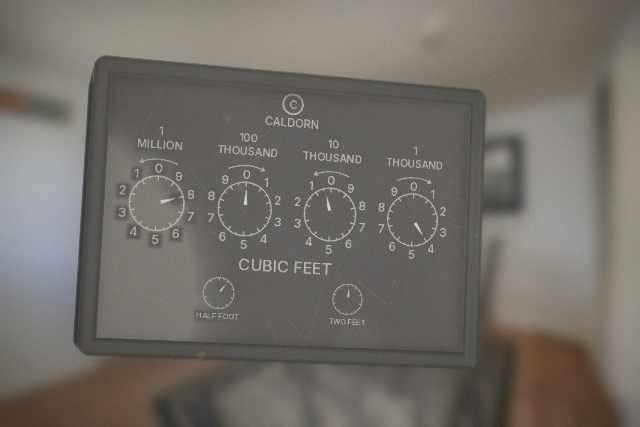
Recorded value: 800400 ft³
